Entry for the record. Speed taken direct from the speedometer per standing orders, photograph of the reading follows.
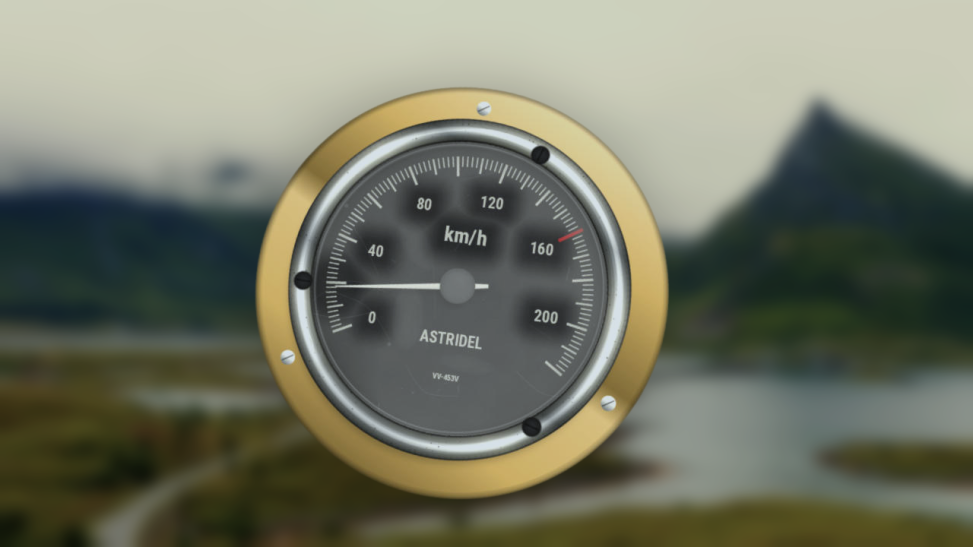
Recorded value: 18 km/h
